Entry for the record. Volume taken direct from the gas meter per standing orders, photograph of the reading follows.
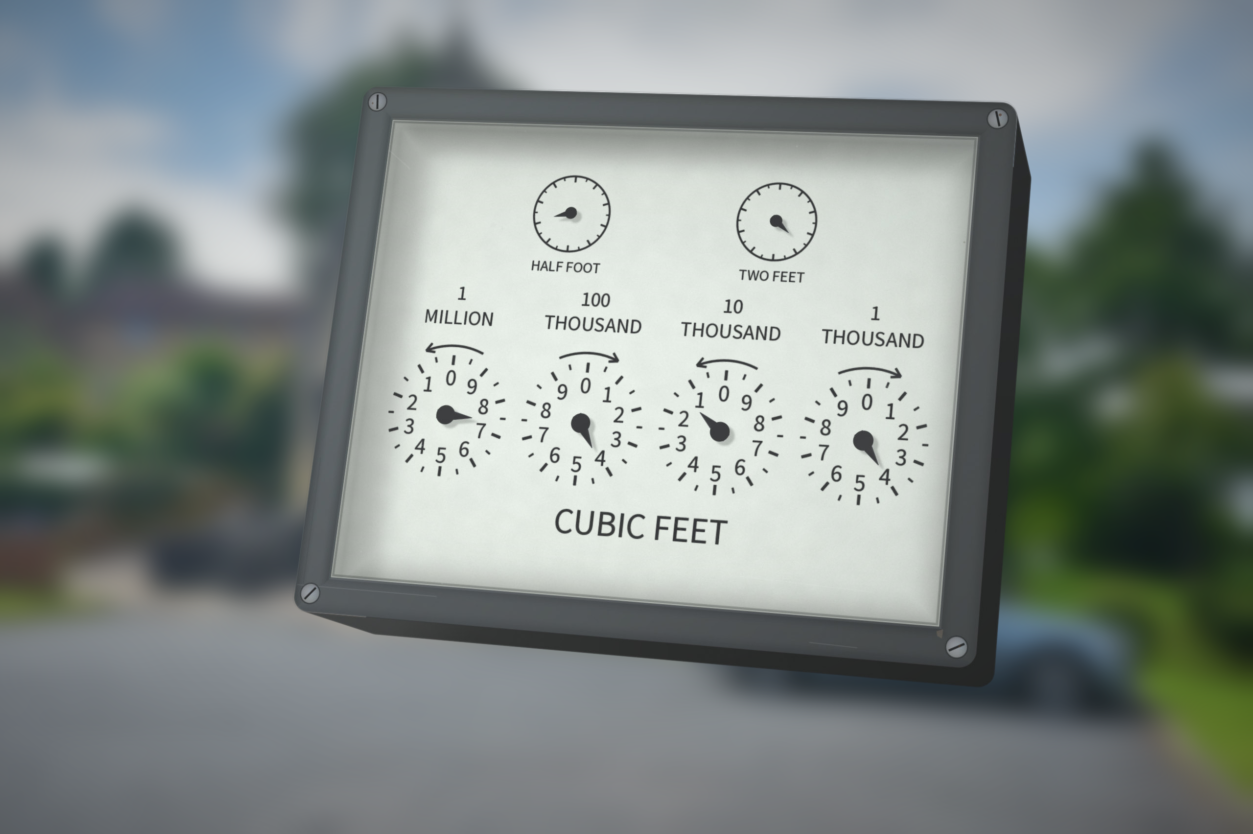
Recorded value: 741400 ft³
